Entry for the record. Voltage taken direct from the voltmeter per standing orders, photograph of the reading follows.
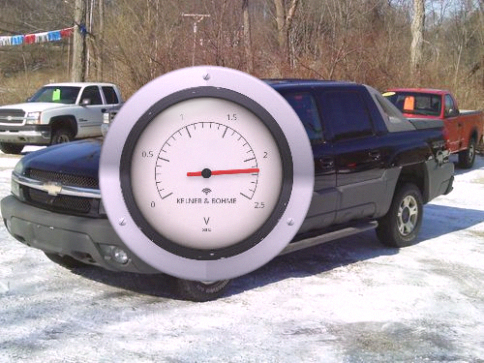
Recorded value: 2.15 V
